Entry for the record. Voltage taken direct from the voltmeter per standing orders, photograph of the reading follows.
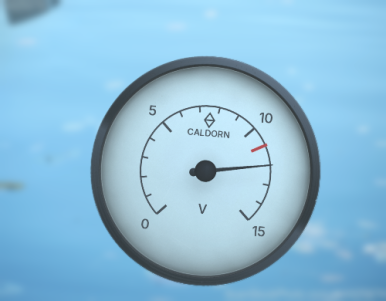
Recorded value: 12 V
